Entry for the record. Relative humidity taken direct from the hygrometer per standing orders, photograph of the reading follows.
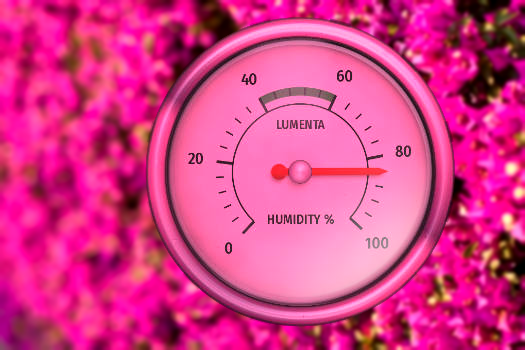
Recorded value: 84 %
